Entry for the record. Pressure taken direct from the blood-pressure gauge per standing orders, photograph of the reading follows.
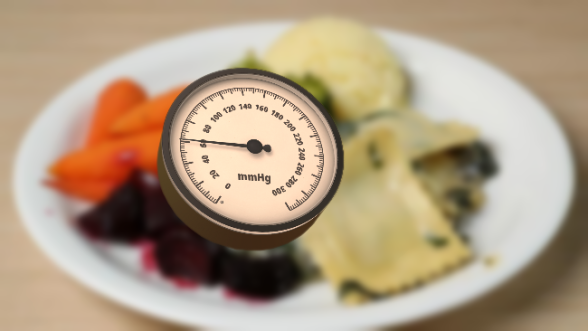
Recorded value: 60 mmHg
